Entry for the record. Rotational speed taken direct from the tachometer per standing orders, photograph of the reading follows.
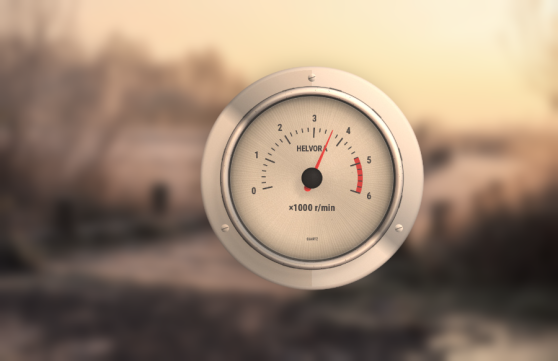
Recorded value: 3600 rpm
